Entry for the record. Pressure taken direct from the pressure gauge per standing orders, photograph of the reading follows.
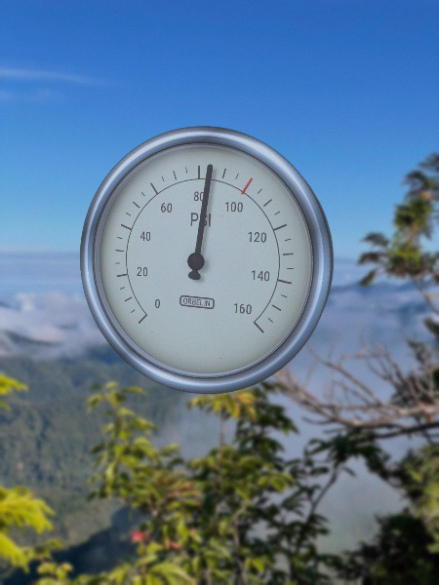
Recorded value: 85 psi
